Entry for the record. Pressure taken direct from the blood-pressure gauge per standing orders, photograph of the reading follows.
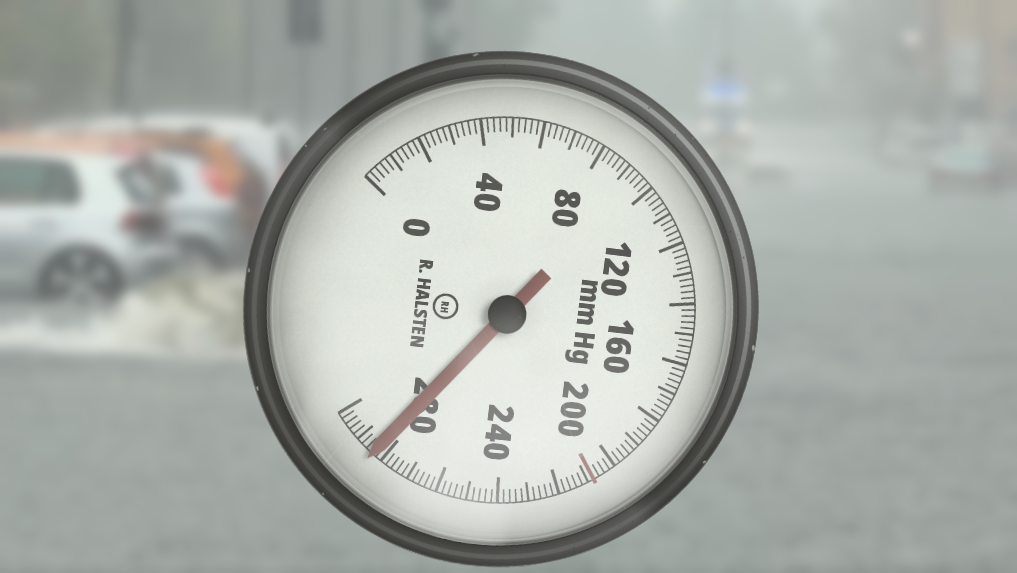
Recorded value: 284 mmHg
